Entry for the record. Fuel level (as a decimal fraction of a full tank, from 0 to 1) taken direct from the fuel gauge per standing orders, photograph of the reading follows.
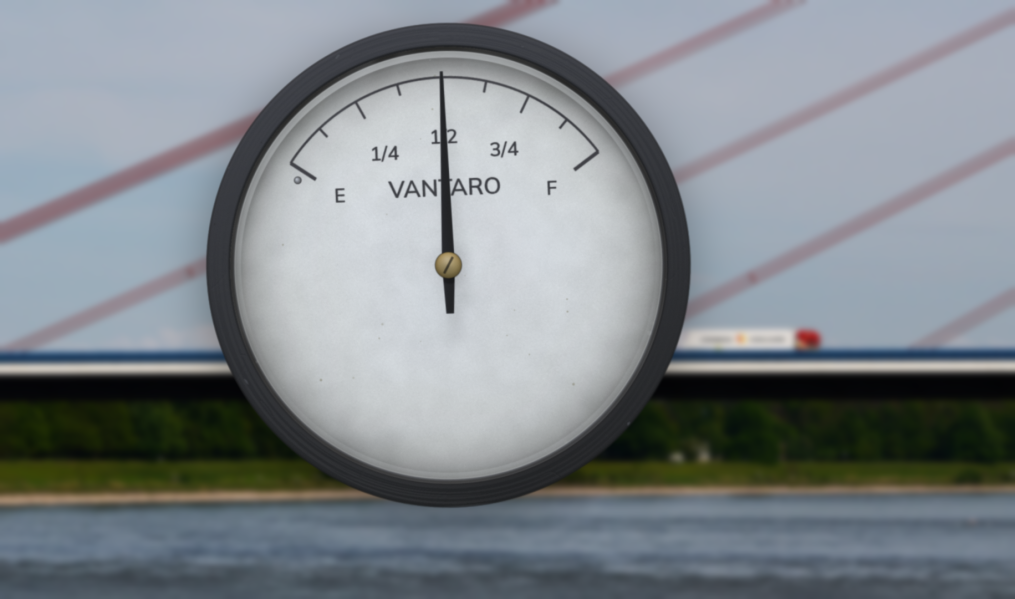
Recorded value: 0.5
